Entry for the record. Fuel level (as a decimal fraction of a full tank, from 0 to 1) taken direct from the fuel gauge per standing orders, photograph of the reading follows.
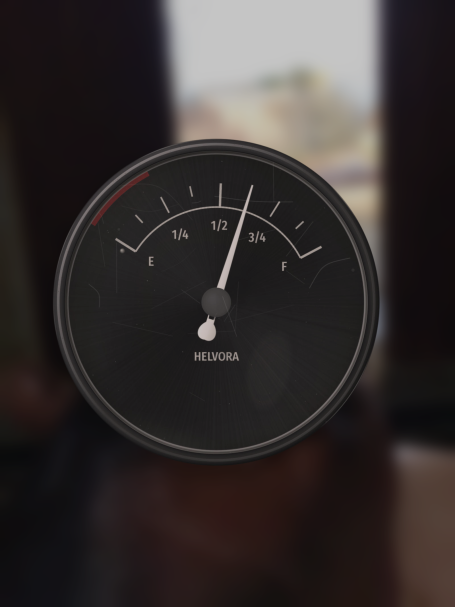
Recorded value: 0.625
